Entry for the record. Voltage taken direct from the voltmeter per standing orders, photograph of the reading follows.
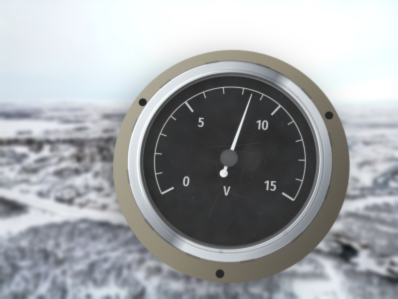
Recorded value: 8.5 V
